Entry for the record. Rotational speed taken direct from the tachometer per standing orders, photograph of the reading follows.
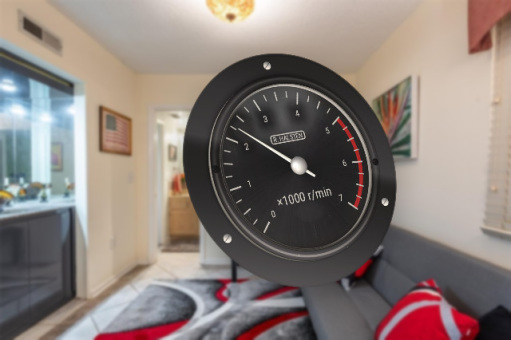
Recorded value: 2250 rpm
